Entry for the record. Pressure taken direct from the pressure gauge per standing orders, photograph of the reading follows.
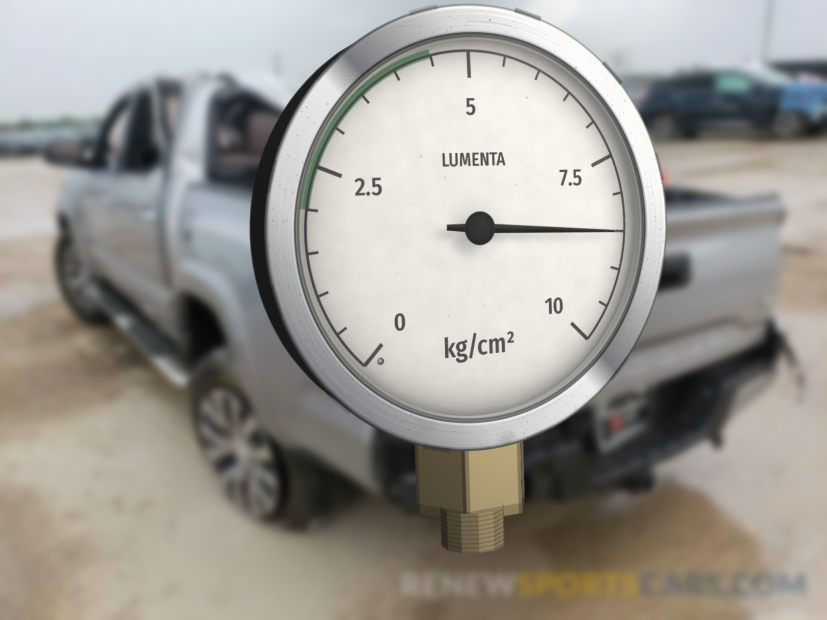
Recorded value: 8.5 kg/cm²
